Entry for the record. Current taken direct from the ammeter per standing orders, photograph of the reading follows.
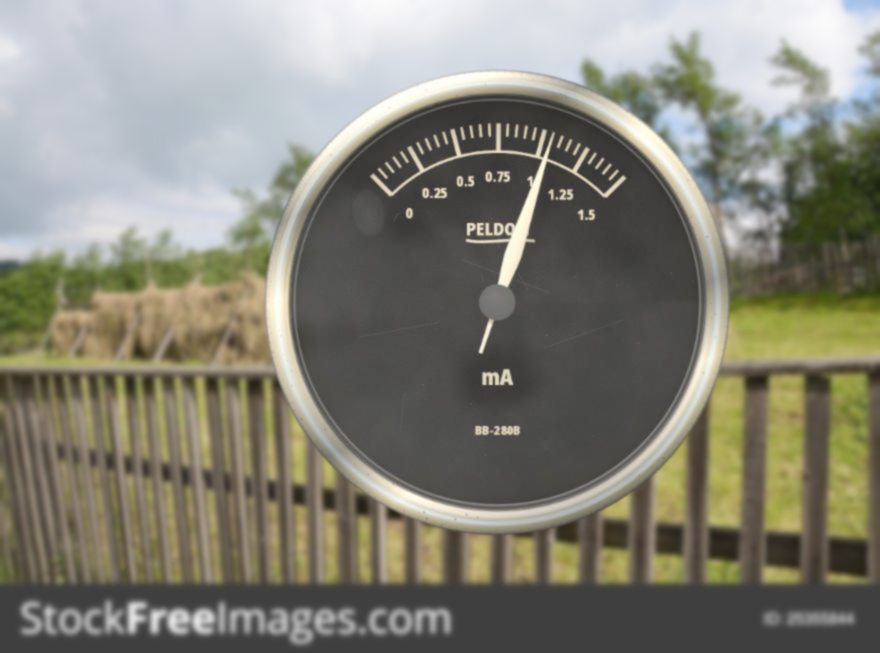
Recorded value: 1.05 mA
